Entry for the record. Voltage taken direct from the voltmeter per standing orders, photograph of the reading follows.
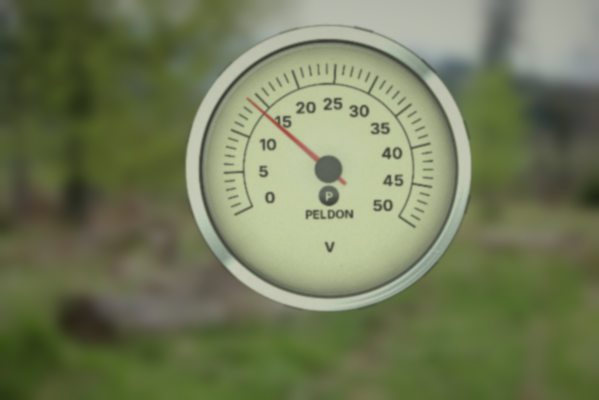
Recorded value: 14 V
